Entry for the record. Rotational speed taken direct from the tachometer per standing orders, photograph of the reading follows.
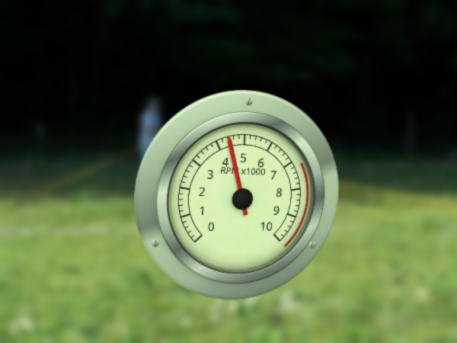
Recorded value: 4400 rpm
